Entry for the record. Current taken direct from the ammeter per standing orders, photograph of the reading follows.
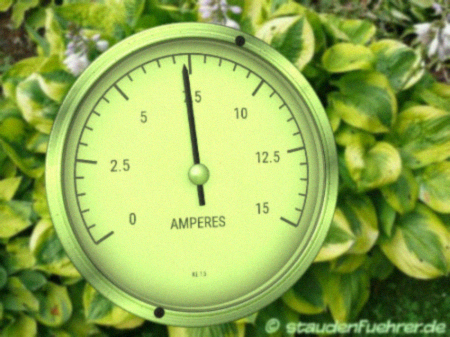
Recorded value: 7.25 A
